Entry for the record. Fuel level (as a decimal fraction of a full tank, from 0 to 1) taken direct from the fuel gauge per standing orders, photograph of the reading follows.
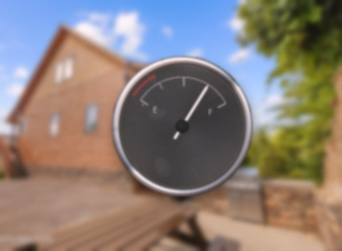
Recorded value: 0.75
